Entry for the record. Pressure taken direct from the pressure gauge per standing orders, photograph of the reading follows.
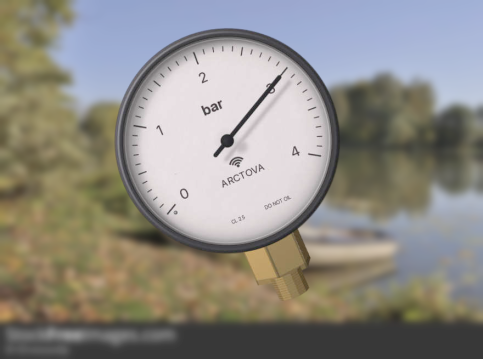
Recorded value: 3 bar
